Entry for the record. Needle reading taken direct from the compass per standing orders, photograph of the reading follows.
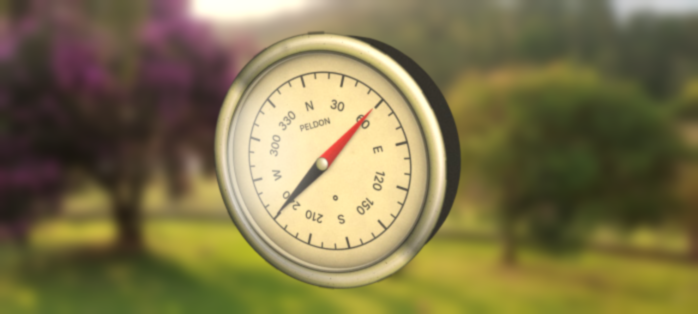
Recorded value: 60 °
